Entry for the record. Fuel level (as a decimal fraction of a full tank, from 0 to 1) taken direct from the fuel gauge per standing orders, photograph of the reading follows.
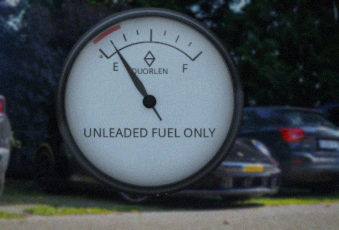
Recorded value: 0.125
